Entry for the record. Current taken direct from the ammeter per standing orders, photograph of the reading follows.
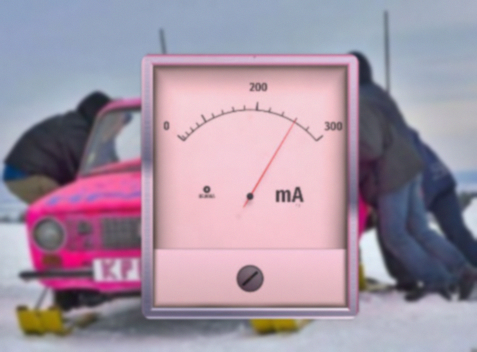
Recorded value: 260 mA
